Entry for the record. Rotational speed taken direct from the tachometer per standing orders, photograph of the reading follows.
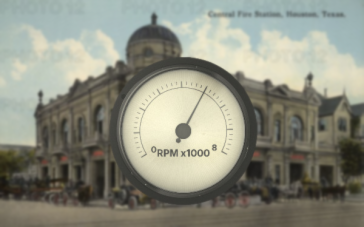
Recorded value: 5000 rpm
